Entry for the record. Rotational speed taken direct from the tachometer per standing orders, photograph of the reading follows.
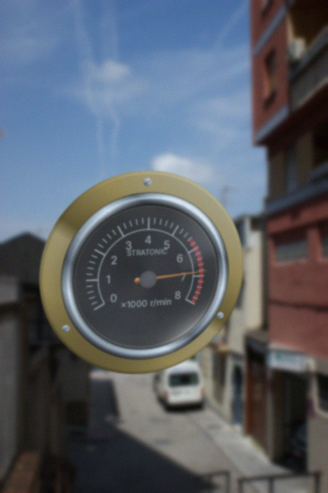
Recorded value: 6800 rpm
